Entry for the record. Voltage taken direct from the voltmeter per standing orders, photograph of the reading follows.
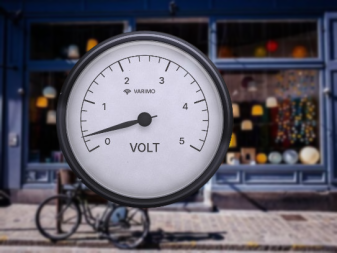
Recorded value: 0.3 V
